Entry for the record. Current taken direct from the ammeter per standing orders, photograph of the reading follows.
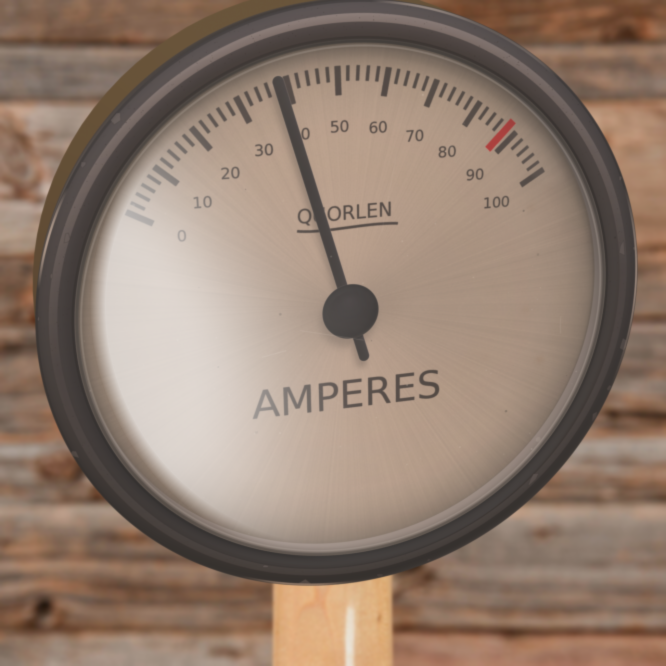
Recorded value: 38 A
